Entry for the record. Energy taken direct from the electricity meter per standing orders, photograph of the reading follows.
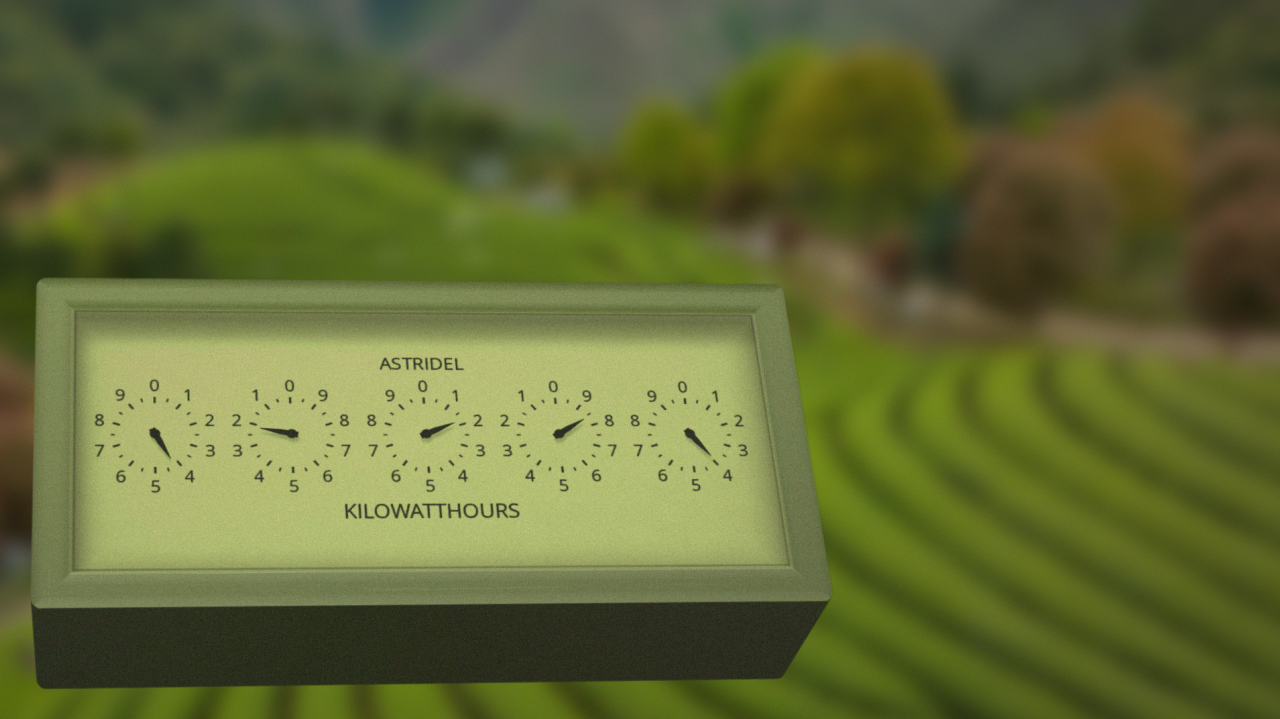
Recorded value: 42184 kWh
